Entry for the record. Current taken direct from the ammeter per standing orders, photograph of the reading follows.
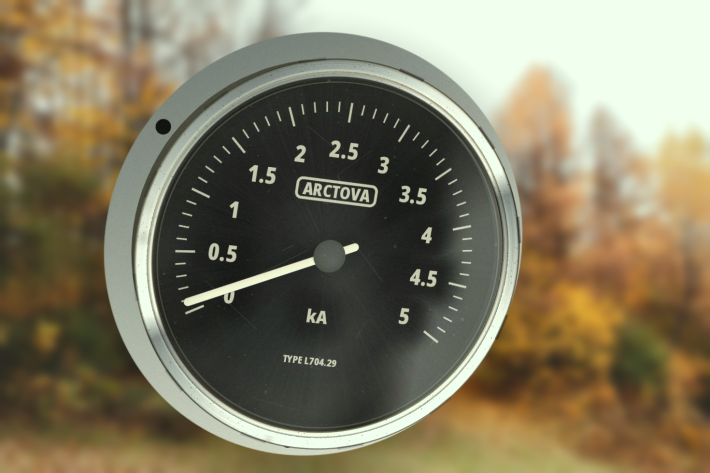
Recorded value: 0.1 kA
